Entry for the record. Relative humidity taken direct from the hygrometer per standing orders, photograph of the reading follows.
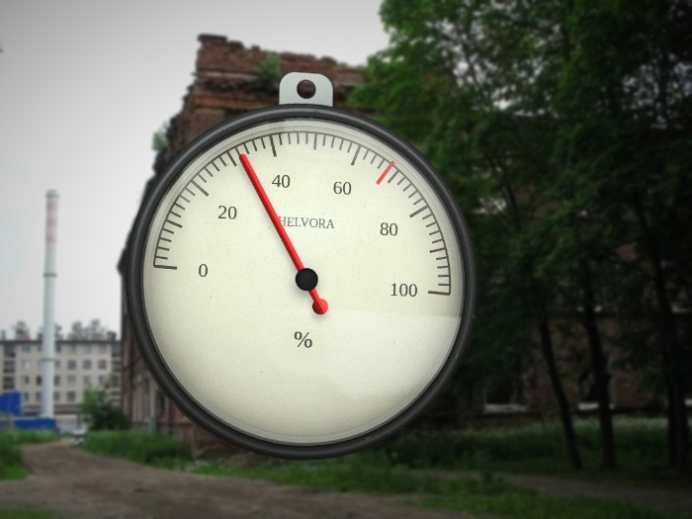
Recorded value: 32 %
